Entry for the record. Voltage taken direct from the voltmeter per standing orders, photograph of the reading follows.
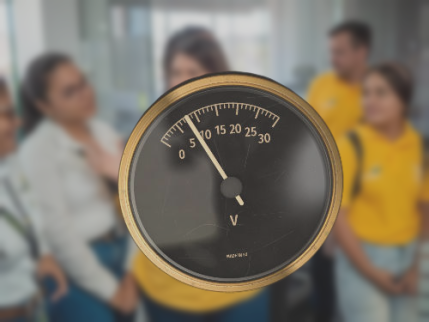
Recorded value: 8 V
